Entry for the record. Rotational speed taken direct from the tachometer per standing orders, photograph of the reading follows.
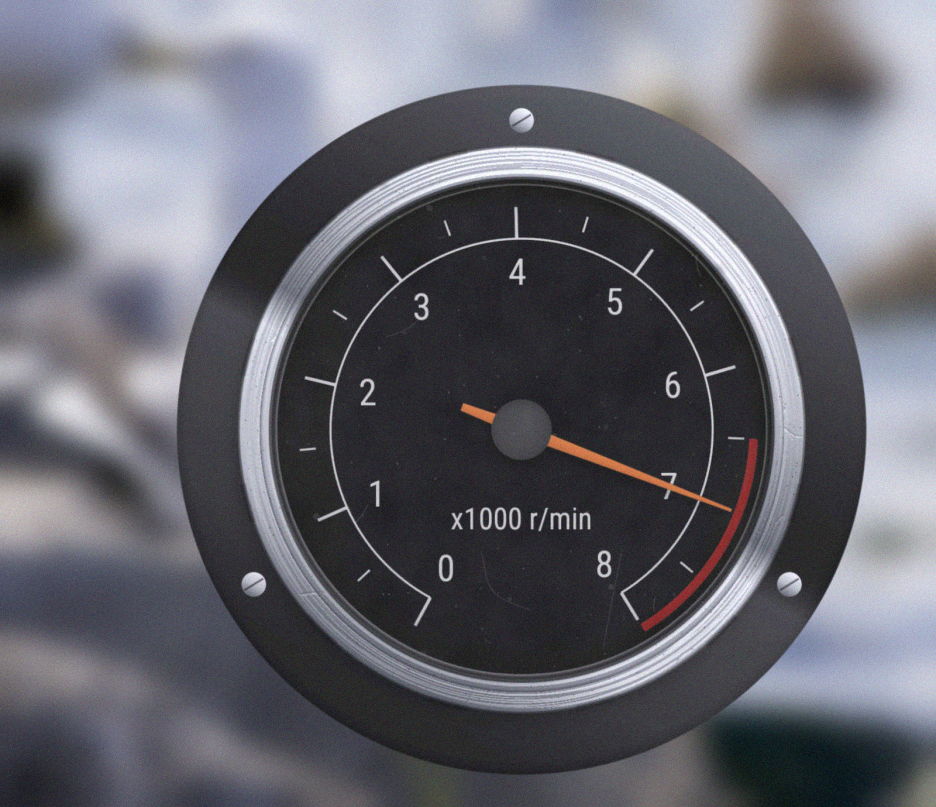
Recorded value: 7000 rpm
